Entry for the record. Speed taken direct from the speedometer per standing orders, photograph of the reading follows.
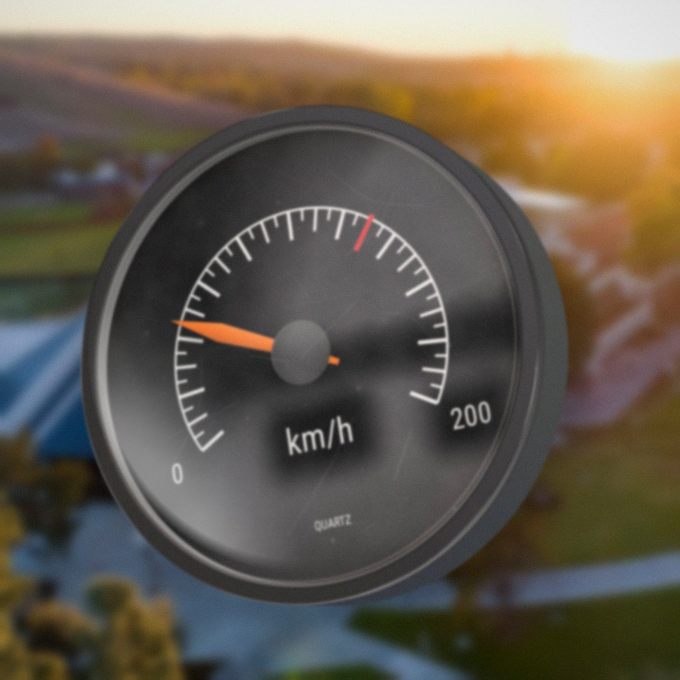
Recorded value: 45 km/h
